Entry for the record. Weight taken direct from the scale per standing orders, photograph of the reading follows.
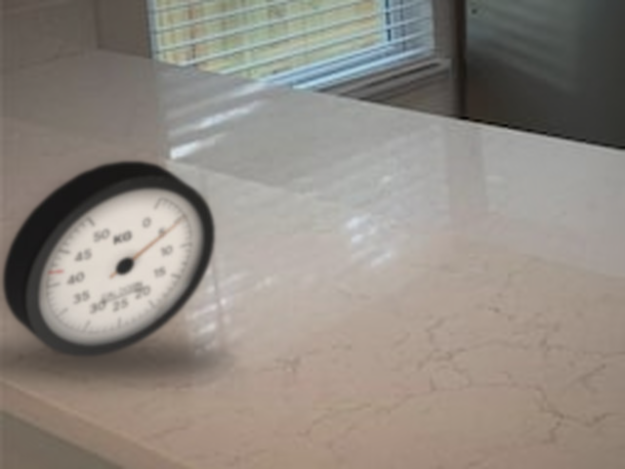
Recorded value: 5 kg
